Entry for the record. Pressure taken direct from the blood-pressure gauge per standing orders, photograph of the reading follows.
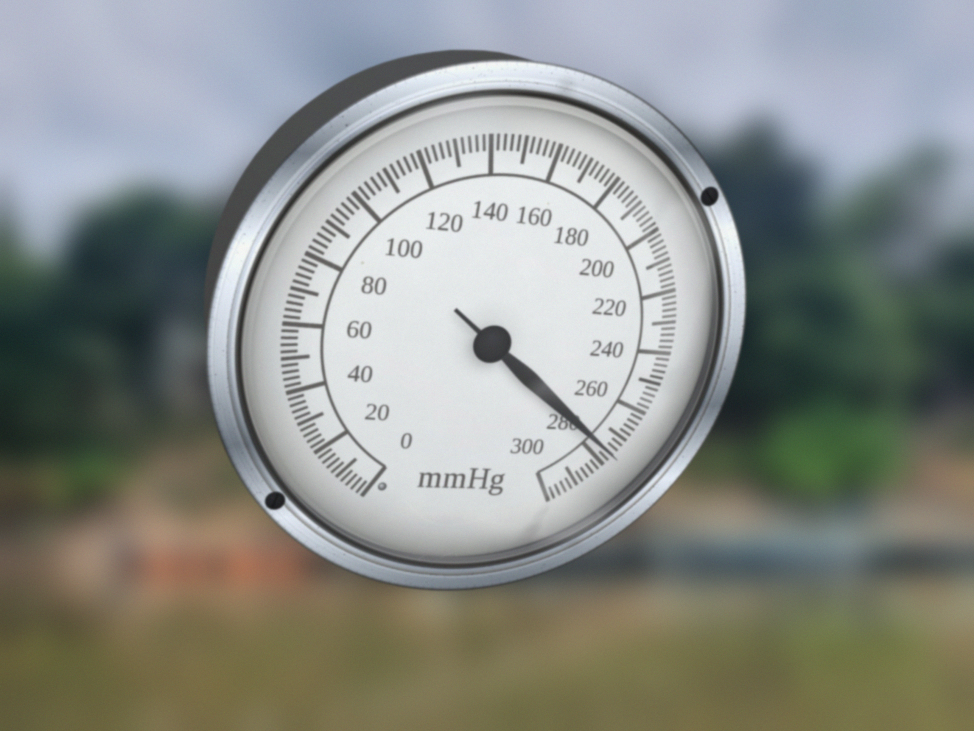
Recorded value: 276 mmHg
